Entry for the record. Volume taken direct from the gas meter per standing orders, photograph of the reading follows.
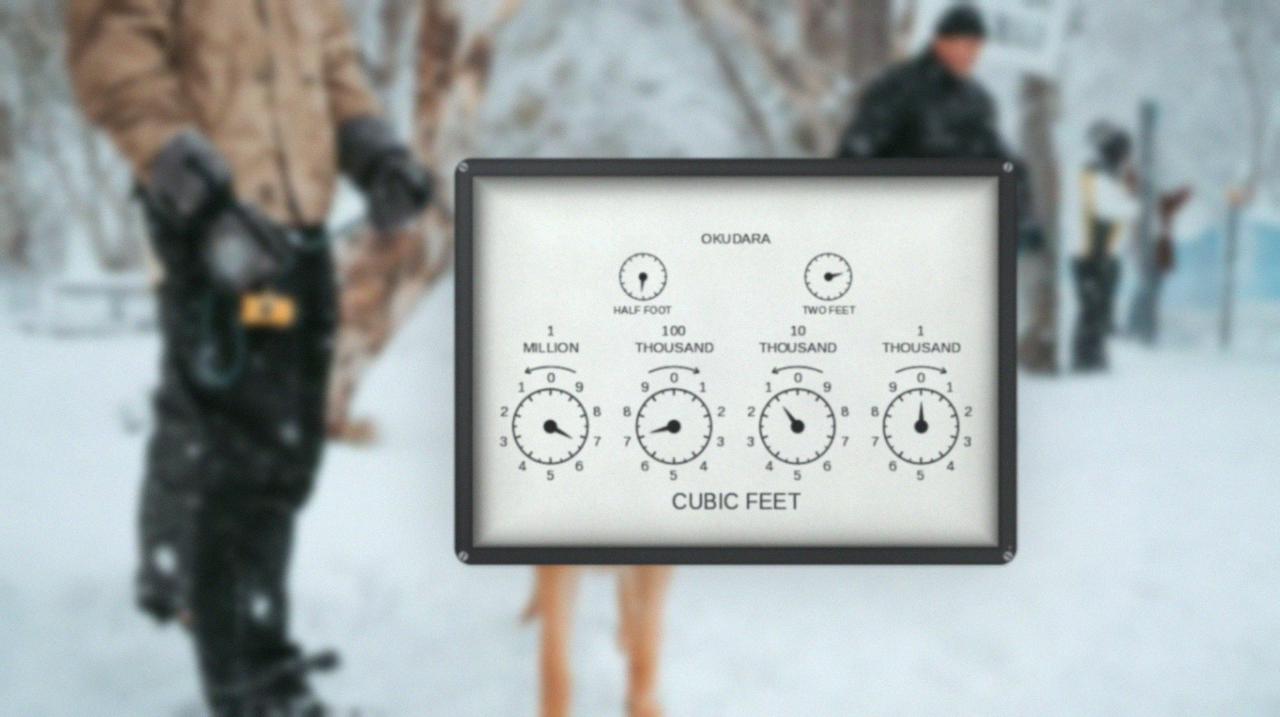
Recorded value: 671000 ft³
